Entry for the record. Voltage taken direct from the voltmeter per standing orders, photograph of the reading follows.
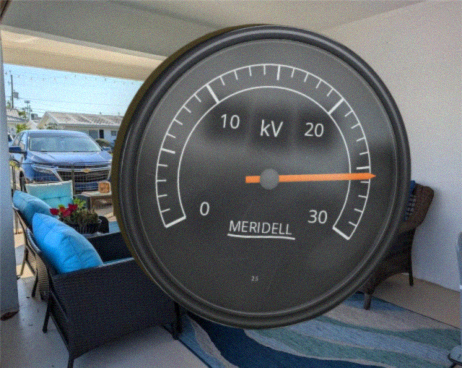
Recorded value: 25.5 kV
